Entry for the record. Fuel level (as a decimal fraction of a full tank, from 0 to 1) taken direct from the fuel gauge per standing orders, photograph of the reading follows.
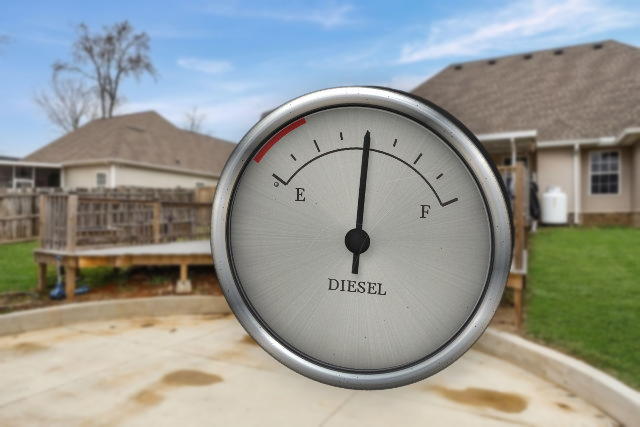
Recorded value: 0.5
